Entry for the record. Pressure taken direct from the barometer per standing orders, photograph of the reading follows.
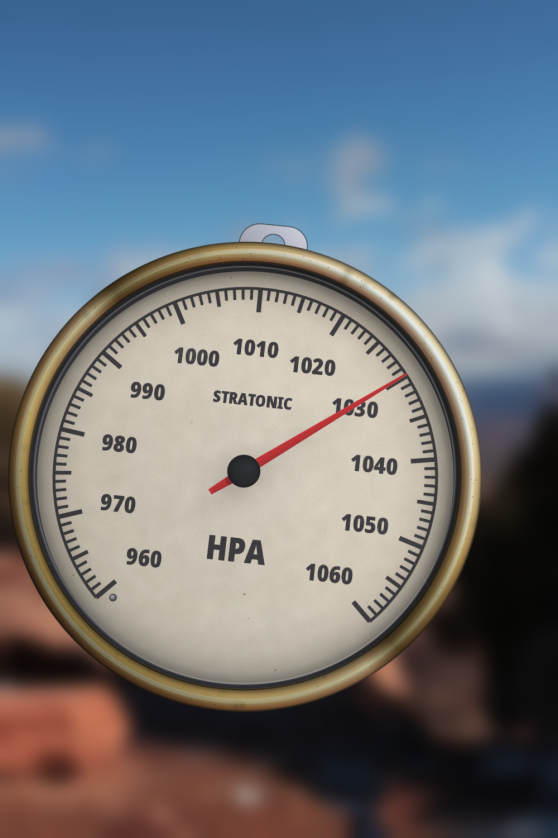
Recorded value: 1030 hPa
